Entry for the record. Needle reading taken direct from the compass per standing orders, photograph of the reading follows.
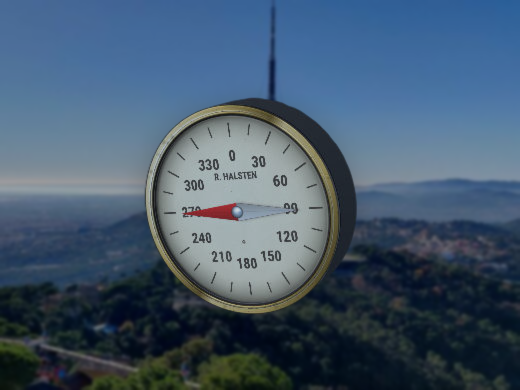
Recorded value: 270 °
